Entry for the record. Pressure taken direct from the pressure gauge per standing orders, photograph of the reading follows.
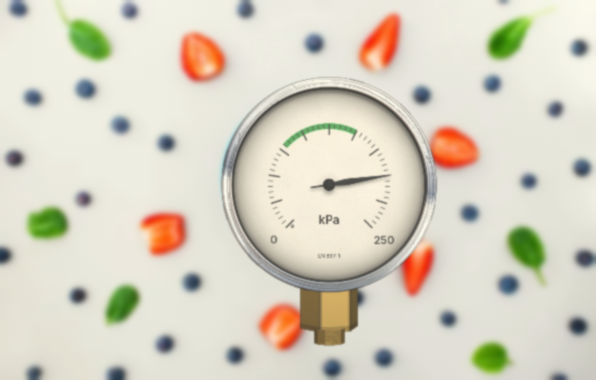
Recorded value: 200 kPa
